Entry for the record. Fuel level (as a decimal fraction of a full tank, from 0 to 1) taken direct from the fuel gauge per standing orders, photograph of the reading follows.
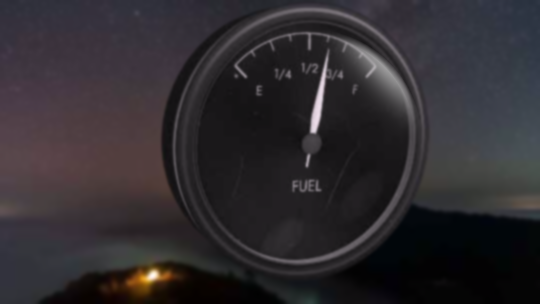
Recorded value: 0.625
